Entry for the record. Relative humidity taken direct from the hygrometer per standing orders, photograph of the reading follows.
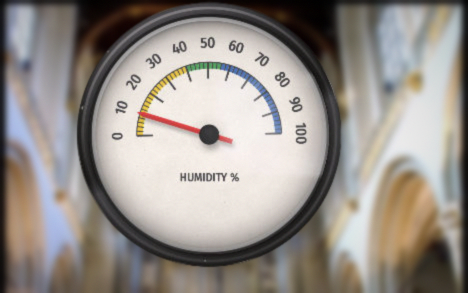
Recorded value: 10 %
